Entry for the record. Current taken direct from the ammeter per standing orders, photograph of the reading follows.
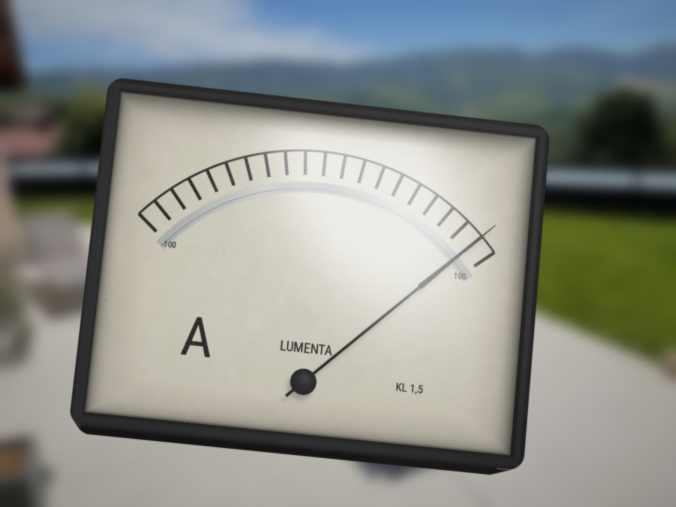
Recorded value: 90 A
